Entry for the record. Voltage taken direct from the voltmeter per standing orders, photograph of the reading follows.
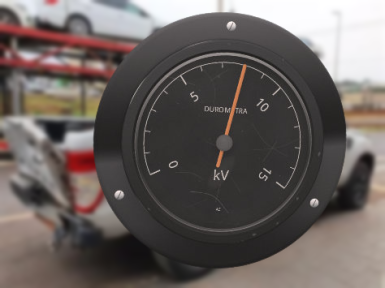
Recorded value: 8 kV
